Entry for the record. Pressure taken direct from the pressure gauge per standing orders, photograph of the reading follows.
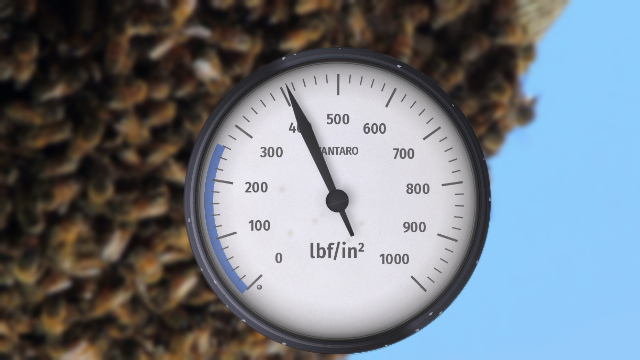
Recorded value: 410 psi
